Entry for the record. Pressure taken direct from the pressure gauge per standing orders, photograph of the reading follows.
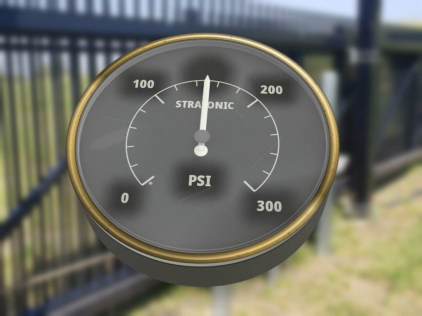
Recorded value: 150 psi
